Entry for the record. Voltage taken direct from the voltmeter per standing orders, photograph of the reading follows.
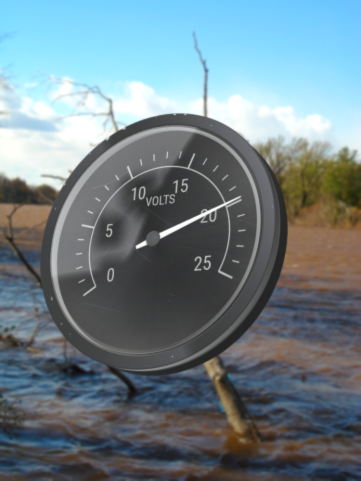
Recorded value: 20 V
